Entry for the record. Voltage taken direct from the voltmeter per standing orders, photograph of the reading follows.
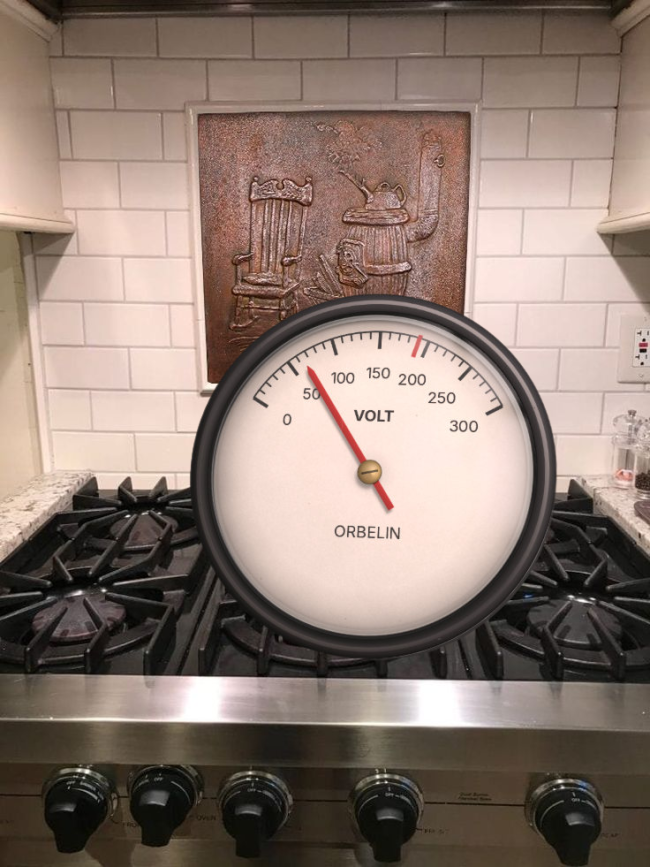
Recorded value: 65 V
